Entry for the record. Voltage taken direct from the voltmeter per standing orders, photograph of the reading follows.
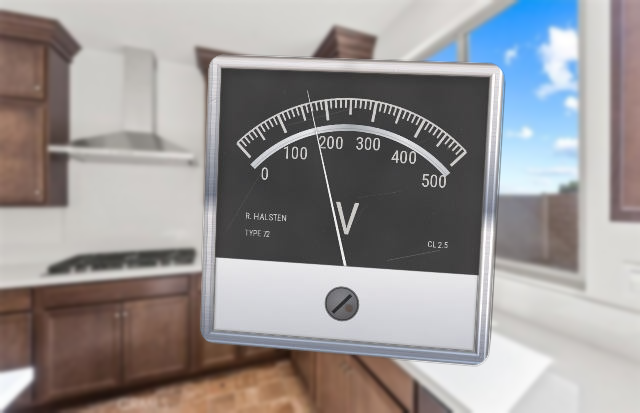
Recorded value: 170 V
